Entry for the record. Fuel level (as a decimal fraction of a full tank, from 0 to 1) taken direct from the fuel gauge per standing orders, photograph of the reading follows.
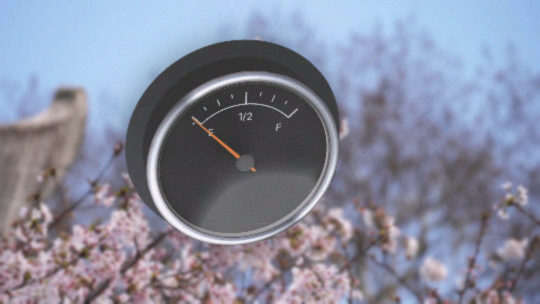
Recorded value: 0
